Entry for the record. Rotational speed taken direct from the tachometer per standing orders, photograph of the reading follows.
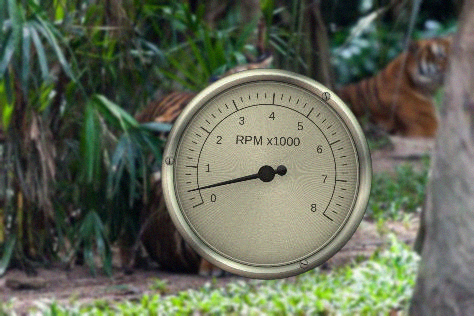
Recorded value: 400 rpm
